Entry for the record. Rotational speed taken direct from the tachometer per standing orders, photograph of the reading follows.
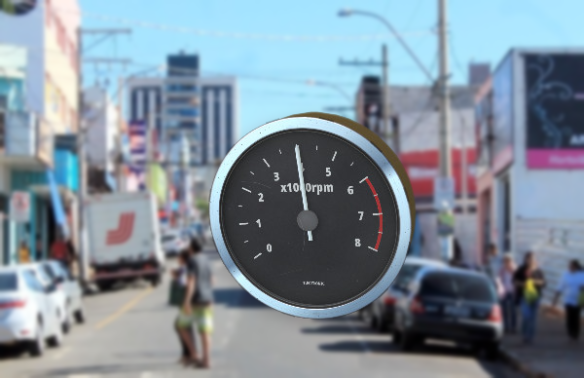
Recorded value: 4000 rpm
